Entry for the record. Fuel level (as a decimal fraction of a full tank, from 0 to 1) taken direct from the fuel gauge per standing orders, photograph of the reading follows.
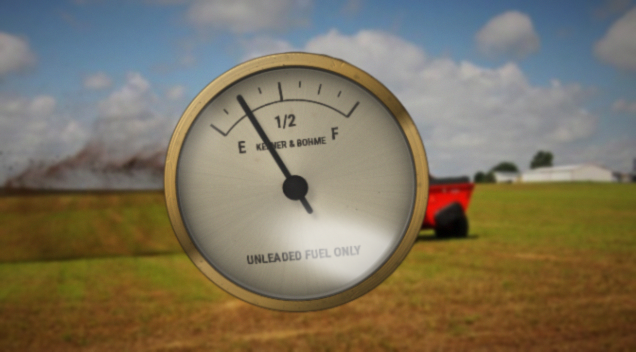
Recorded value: 0.25
